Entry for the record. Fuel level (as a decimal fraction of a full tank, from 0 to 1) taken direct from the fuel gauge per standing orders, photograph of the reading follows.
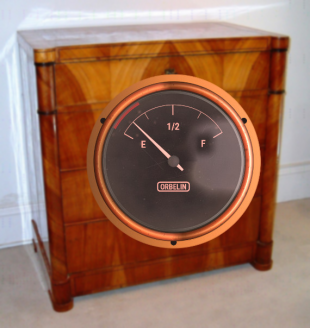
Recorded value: 0.125
